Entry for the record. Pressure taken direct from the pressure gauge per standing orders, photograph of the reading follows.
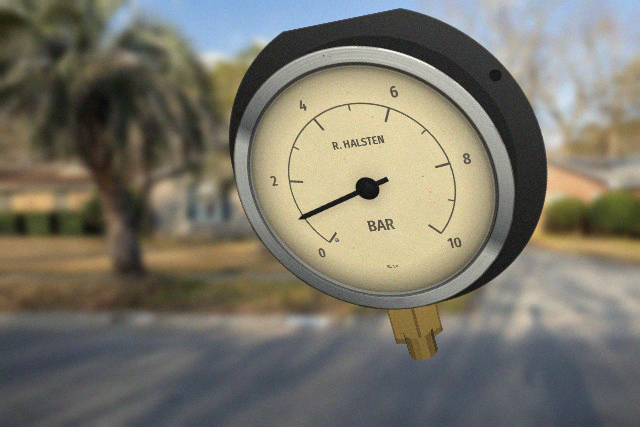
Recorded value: 1 bar
